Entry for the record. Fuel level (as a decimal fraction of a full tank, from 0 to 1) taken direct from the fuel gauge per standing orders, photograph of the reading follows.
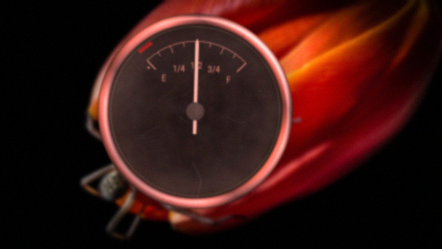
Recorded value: 0.5
